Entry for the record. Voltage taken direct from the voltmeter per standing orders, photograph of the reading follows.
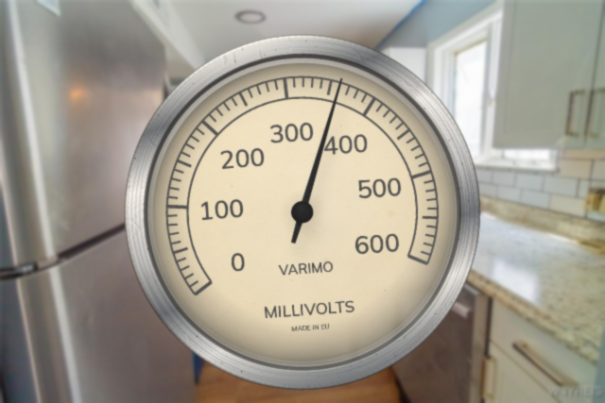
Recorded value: 360 mV
